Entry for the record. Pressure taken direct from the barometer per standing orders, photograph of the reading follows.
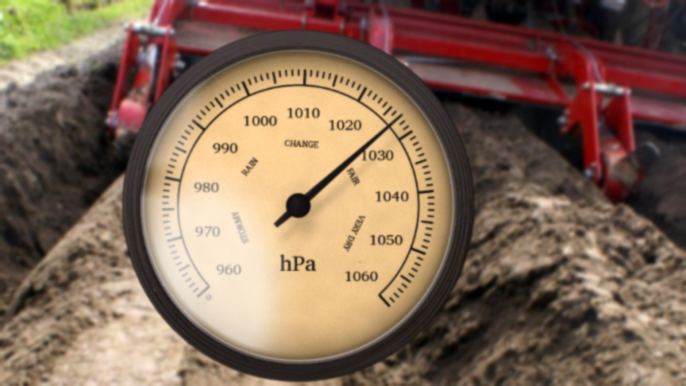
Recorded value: 1027 hPa
